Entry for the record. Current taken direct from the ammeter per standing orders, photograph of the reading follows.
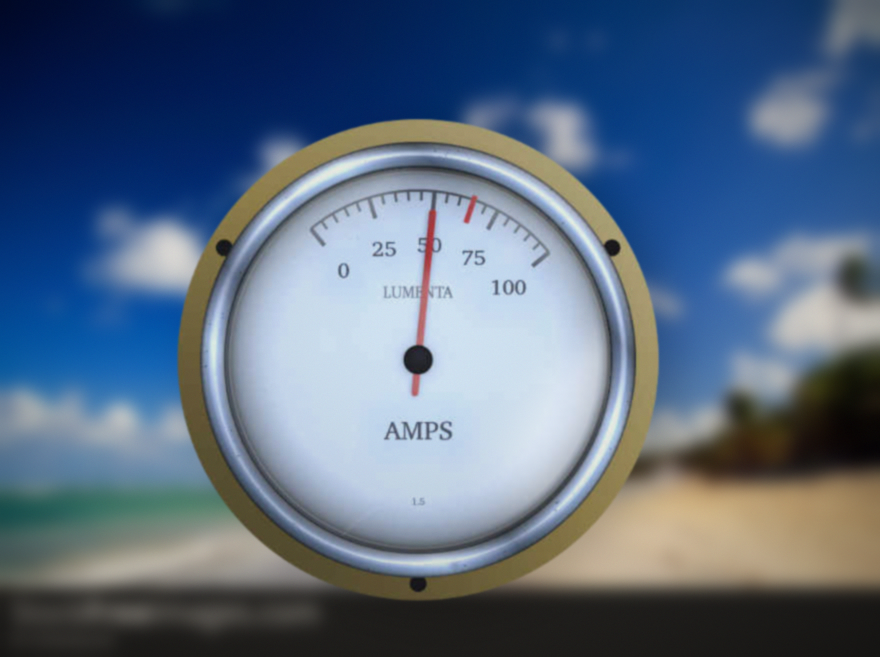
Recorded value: 50 A
